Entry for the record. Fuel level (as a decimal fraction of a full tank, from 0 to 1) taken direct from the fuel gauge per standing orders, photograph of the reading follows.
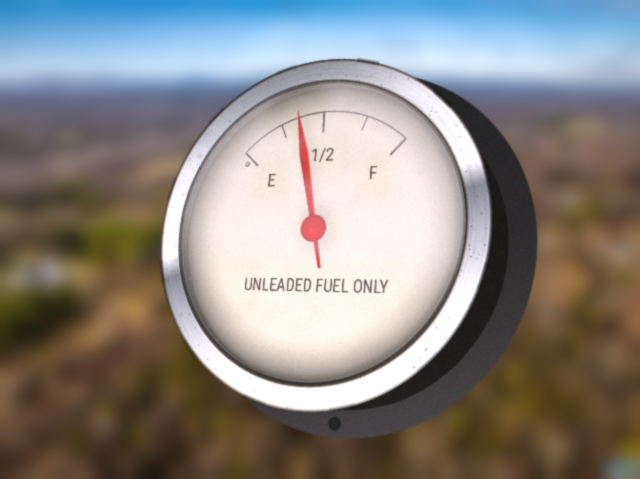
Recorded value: 0.375
